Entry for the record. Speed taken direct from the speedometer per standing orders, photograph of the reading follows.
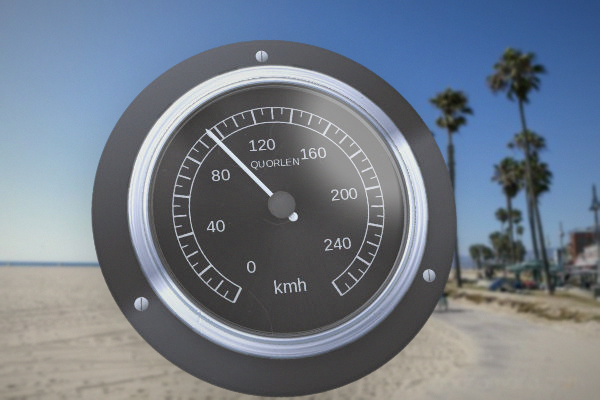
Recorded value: 95 km/h
